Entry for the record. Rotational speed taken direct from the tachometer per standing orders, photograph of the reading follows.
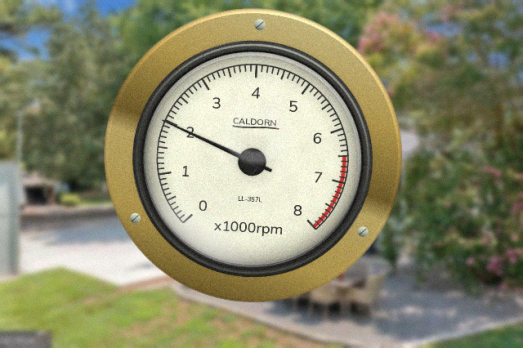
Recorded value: 2000 rpm
